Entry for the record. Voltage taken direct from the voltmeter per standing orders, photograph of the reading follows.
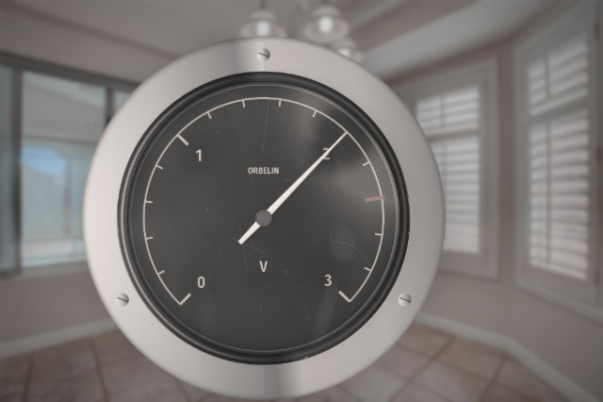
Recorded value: 2 V
